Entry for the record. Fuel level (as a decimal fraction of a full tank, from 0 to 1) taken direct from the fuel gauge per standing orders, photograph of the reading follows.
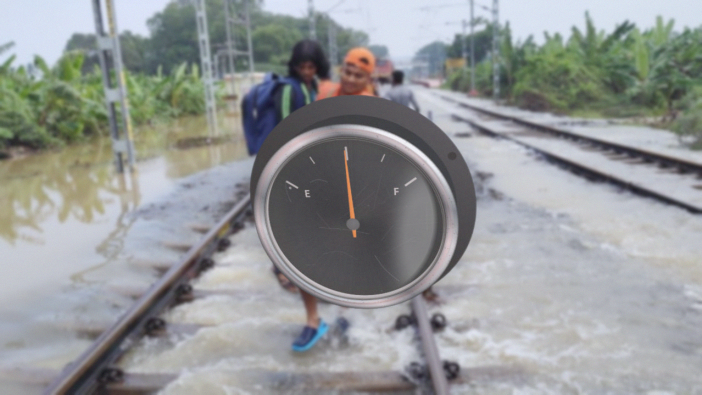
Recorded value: 0.5
